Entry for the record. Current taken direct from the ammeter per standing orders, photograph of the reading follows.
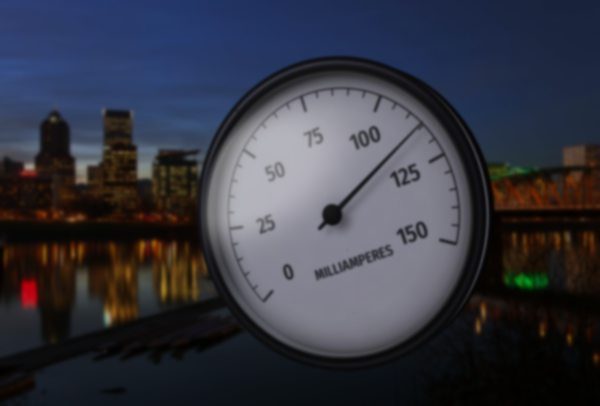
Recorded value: 115 mA
